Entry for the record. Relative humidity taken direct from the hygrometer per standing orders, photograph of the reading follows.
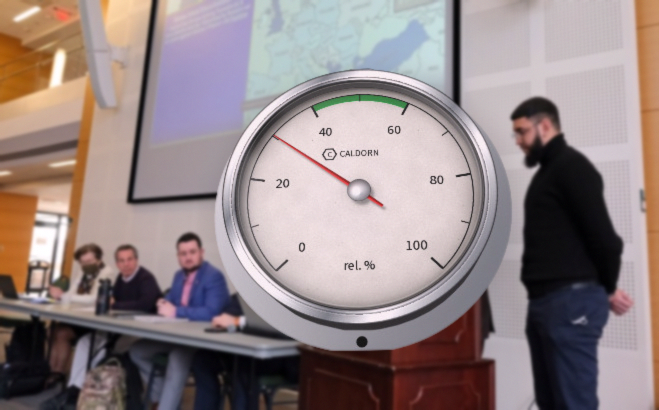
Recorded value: 30 %
